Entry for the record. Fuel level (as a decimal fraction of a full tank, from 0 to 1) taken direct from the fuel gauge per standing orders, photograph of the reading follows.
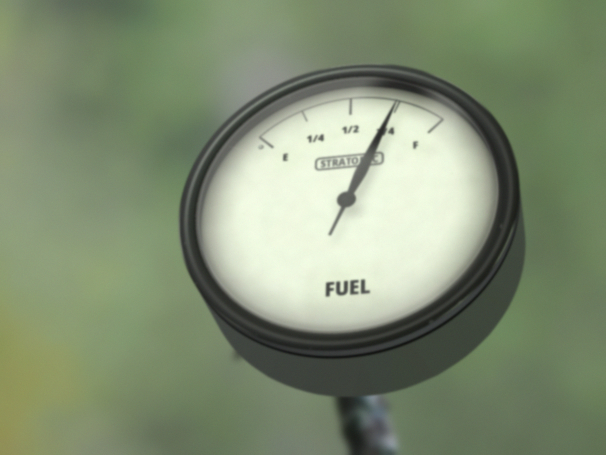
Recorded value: 0.75
